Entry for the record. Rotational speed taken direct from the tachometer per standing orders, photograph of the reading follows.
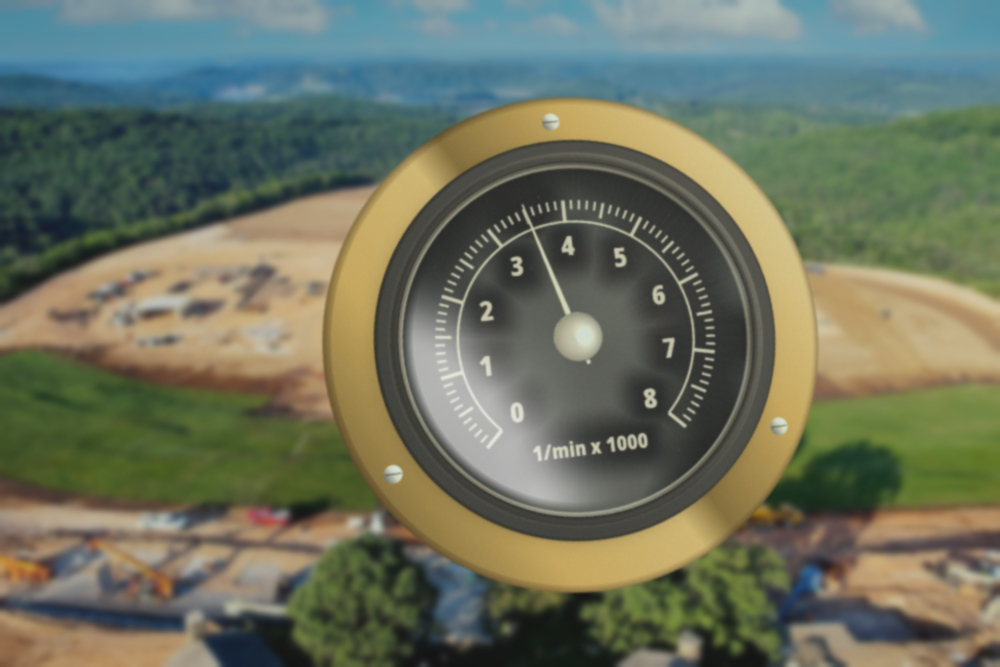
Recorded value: 3500 rpm
